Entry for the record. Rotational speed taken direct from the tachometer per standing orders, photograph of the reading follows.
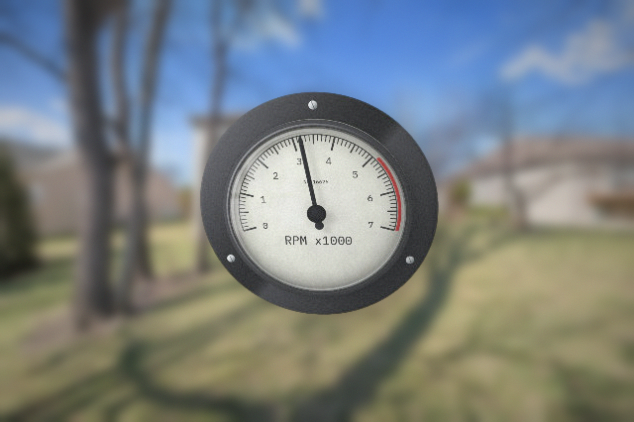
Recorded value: 3200 rpm
